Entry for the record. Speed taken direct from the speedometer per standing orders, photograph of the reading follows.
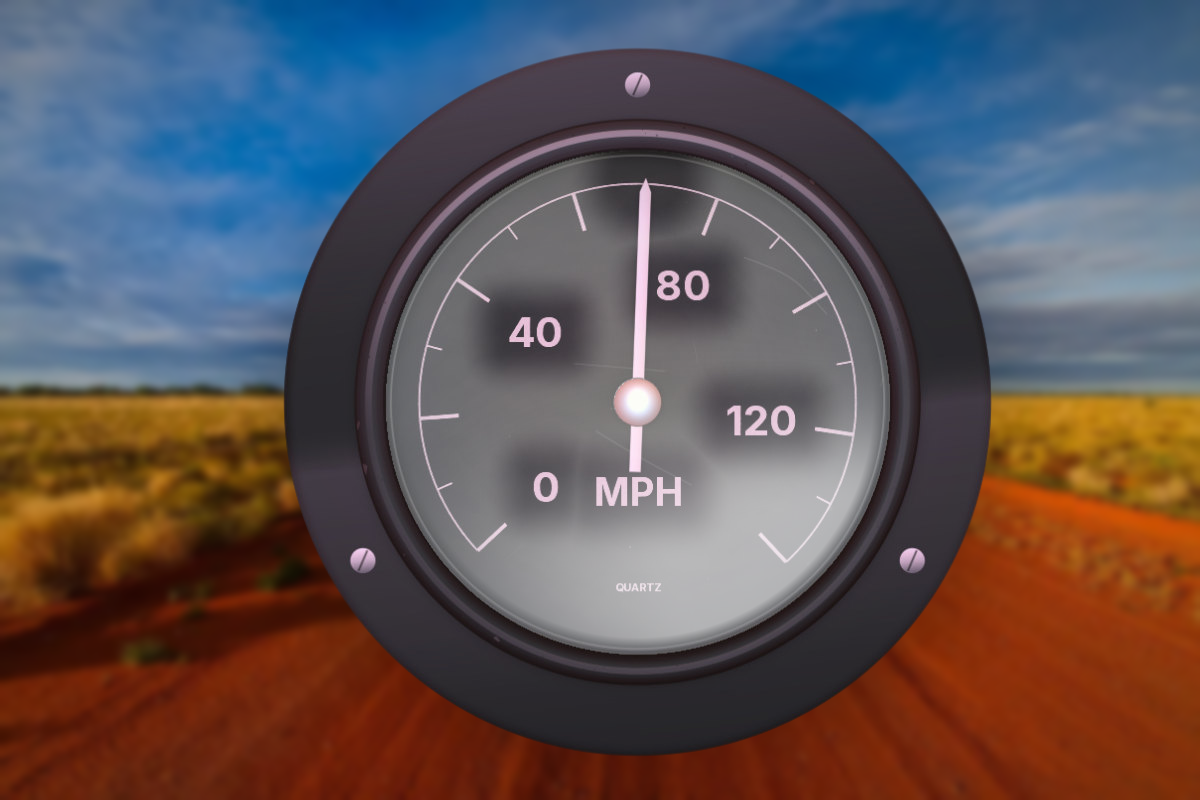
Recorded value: 70 mph
